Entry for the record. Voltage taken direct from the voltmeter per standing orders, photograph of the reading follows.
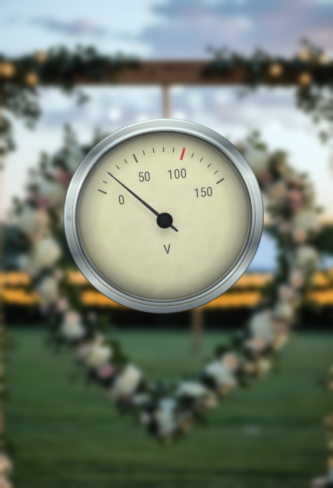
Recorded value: 20 V
